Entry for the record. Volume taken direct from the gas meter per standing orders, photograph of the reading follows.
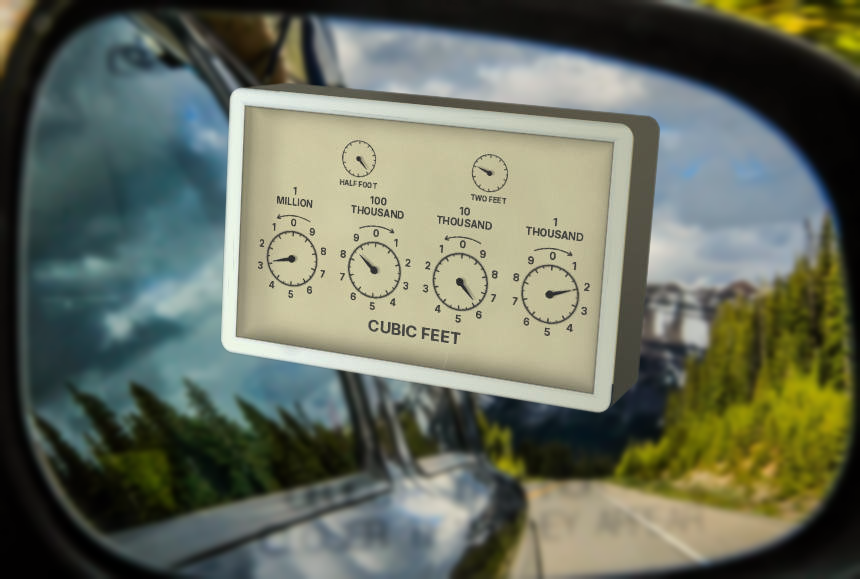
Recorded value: 286200 ft³
